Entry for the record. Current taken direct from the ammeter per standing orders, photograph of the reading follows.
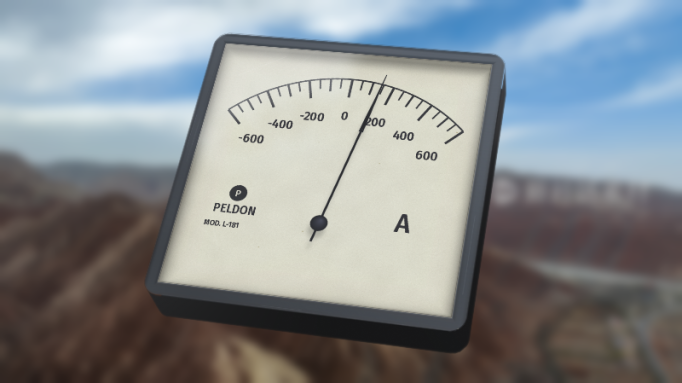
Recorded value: 150 A
